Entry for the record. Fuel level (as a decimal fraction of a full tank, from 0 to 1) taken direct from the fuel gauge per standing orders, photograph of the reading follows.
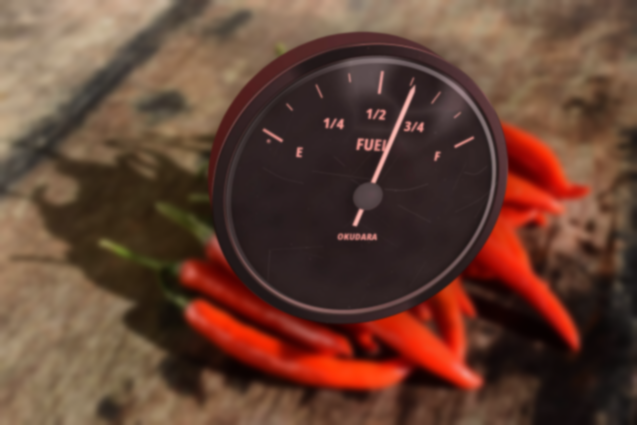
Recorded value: 0.625
